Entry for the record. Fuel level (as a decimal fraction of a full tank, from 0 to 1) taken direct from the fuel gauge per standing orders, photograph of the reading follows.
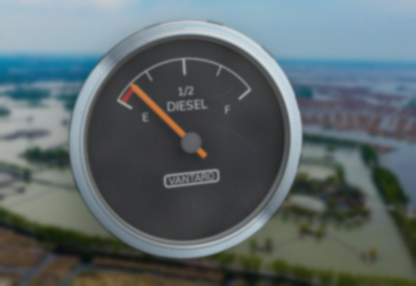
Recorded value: 0.125
